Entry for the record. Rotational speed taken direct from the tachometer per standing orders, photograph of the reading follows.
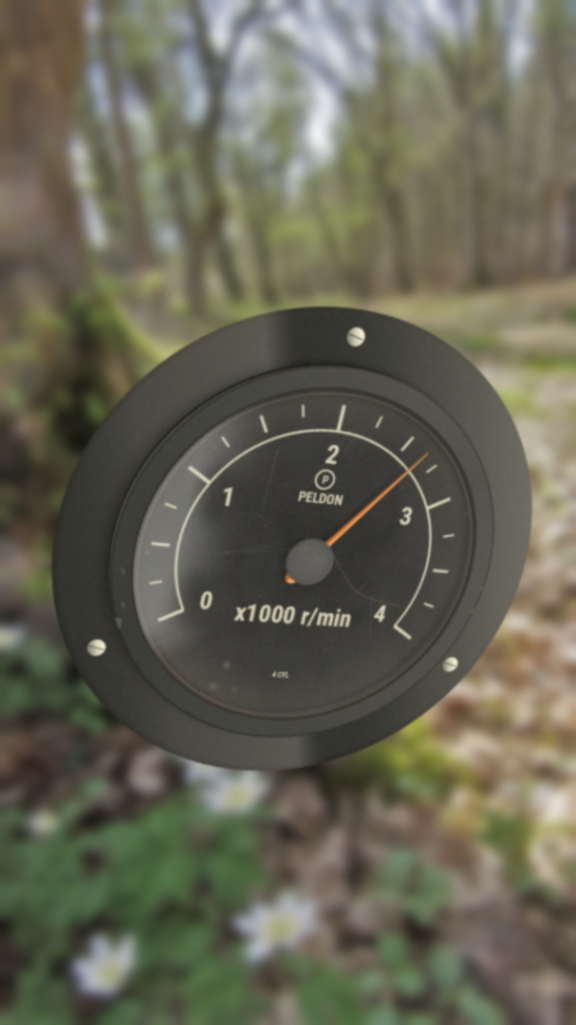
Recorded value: 2625 rpm
